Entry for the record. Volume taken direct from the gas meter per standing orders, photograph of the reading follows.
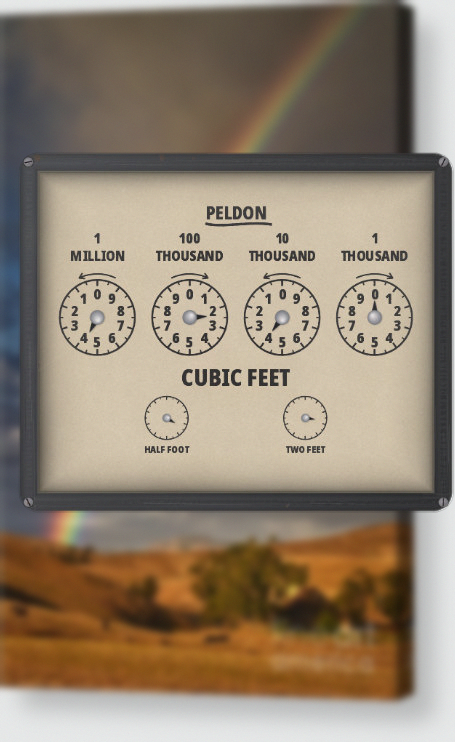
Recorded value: 424000 ft³
